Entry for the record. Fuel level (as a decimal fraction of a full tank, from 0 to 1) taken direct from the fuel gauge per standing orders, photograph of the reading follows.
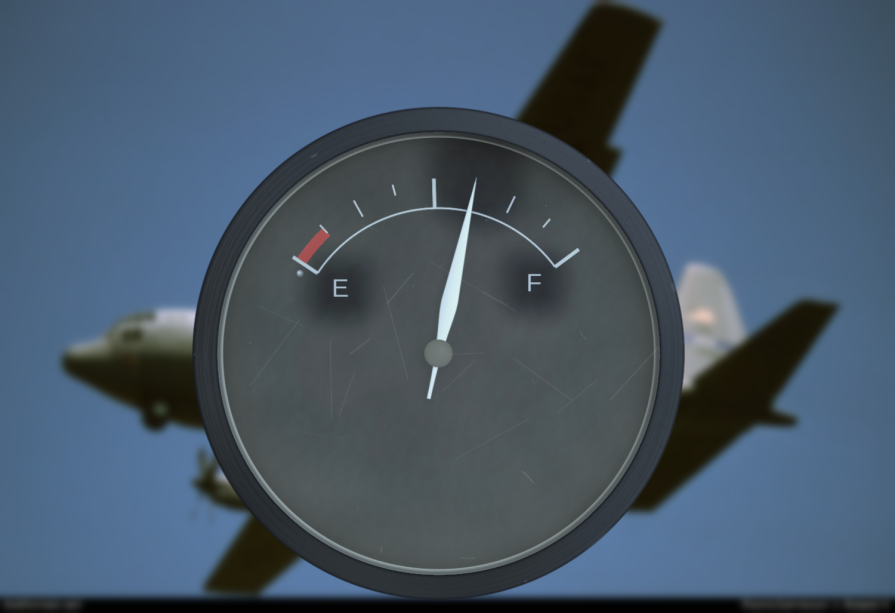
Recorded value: 0.625
